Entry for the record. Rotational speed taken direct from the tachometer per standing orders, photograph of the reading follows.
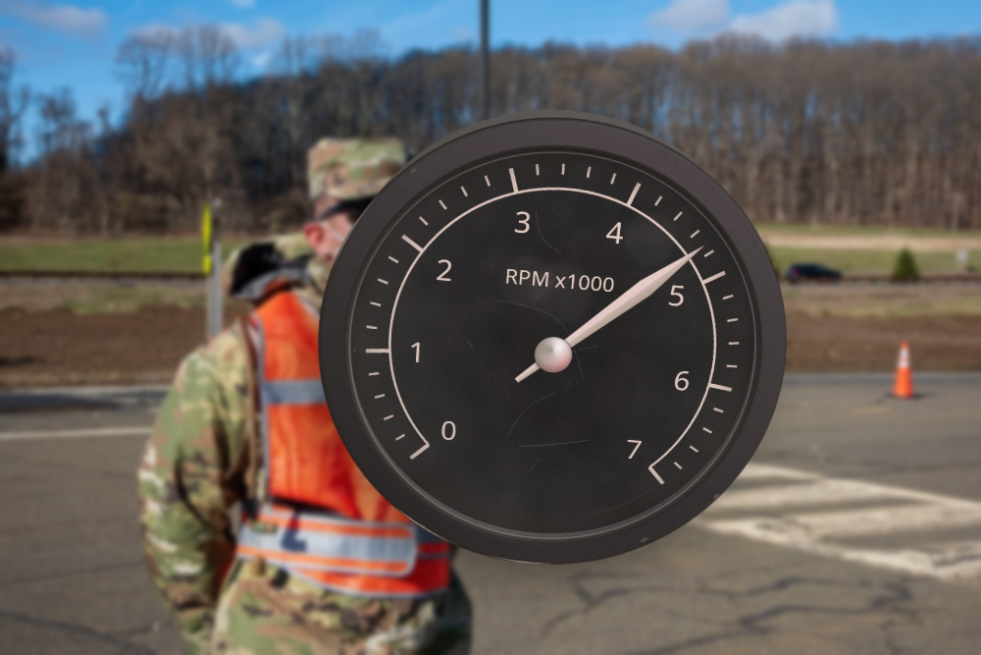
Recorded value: 4700 rpm
